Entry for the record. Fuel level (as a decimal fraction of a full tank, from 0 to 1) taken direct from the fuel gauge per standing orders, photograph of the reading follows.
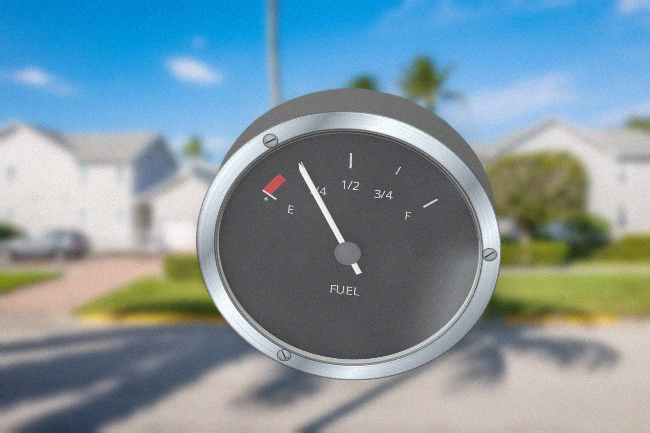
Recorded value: 0.25
